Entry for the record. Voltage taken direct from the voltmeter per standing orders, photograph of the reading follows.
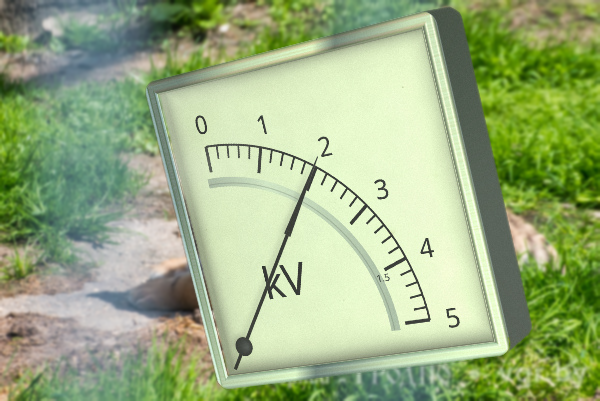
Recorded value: 2 kV
